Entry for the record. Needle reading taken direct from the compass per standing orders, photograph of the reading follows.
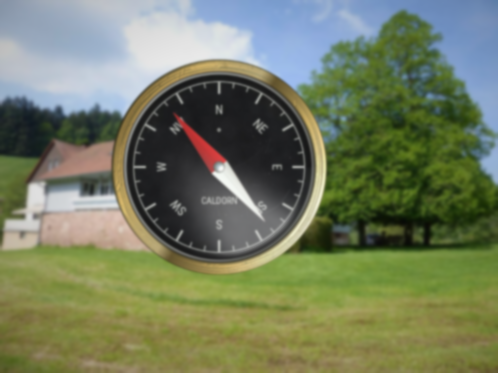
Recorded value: 320 °
